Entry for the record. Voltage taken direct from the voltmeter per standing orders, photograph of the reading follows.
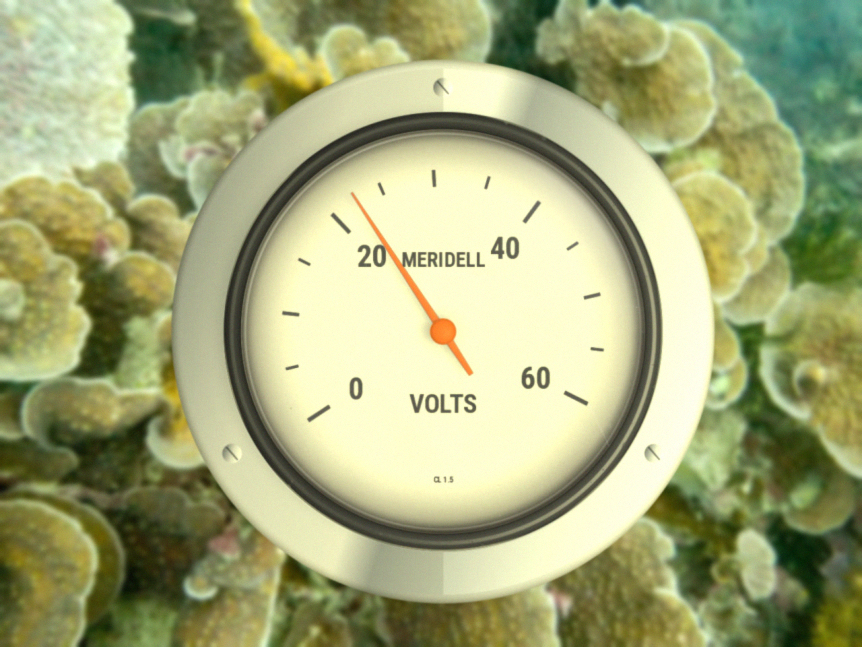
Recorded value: 22.5 V
